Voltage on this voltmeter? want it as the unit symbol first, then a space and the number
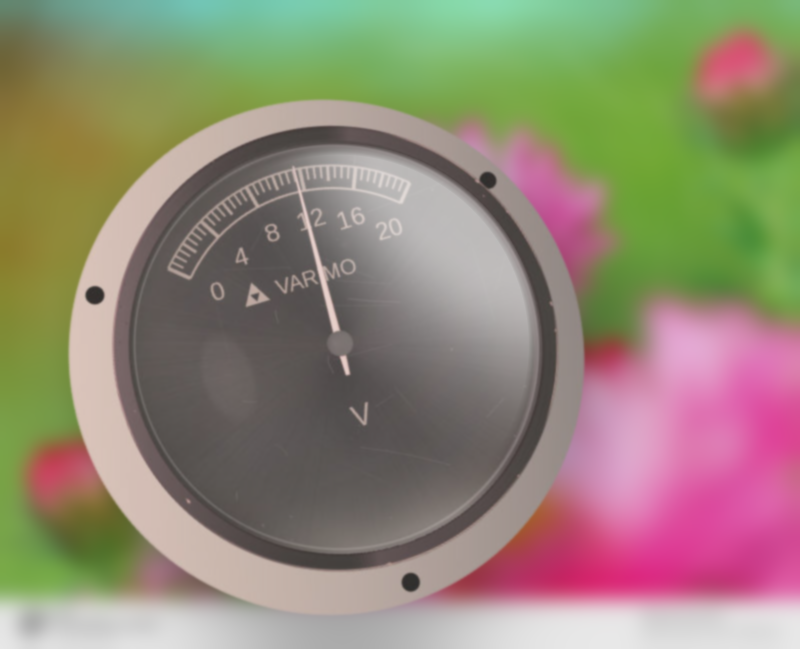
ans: V 11.5
